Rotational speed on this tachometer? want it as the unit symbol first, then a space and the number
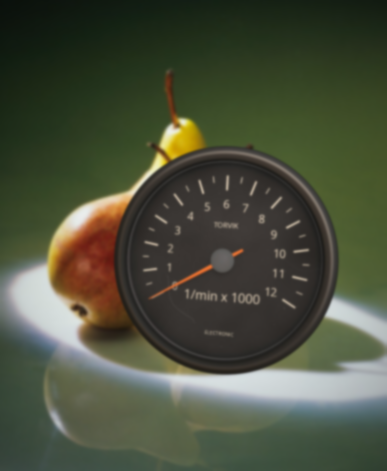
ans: rpm 0
